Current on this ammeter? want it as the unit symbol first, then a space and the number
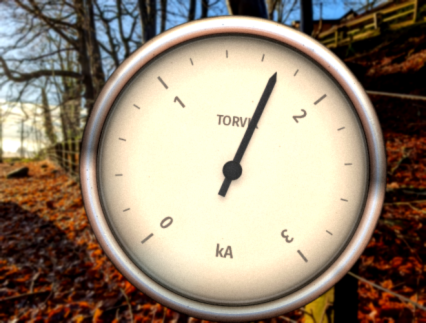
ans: kA 1.7
